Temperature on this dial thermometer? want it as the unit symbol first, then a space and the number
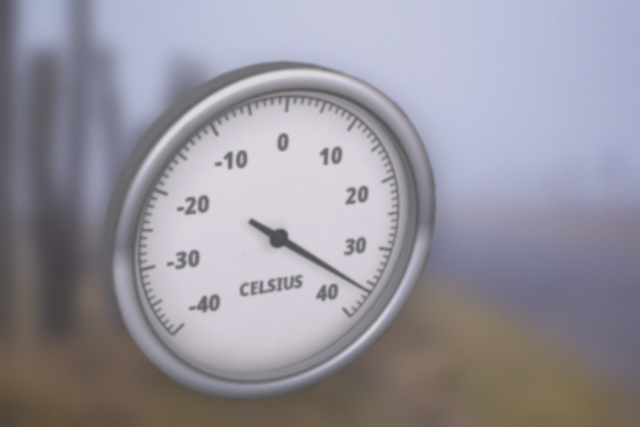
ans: °C 36
